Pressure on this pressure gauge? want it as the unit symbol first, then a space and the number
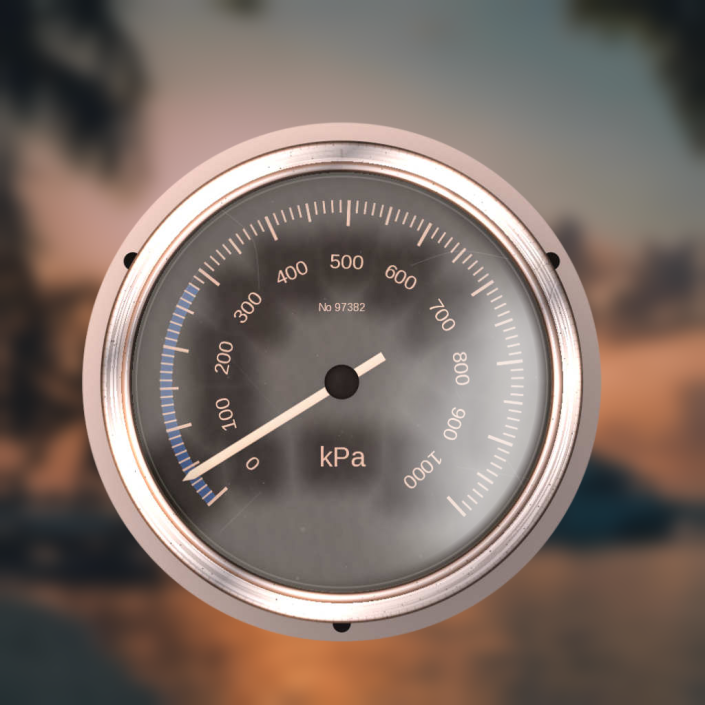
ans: kPa 40
